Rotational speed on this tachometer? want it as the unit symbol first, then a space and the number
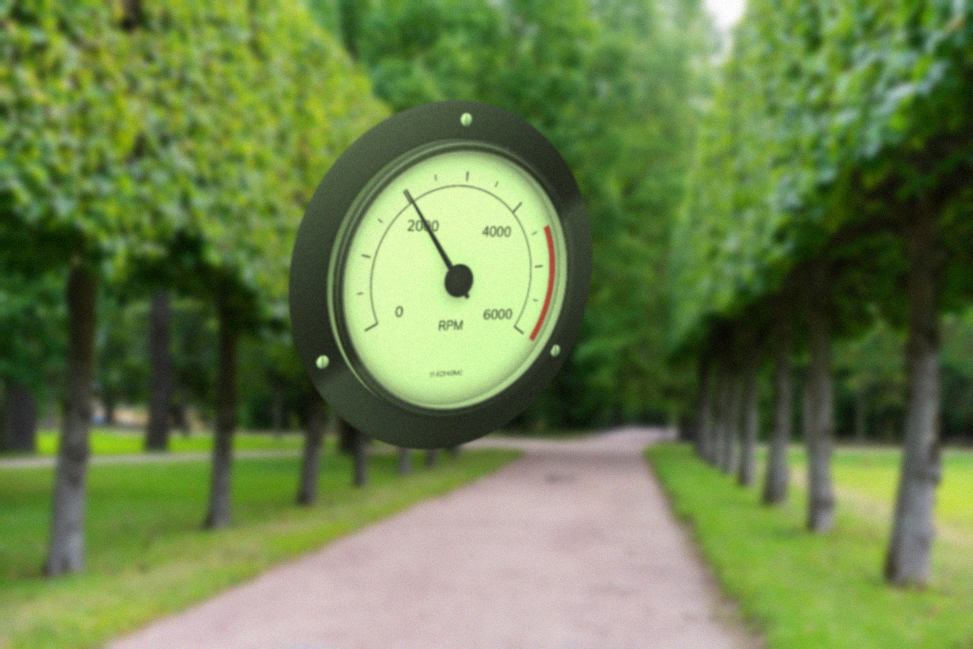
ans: rpm 2000
